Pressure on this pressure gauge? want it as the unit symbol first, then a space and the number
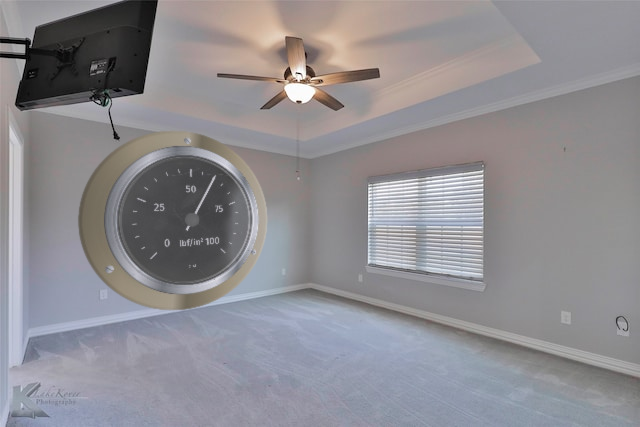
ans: psi 60
